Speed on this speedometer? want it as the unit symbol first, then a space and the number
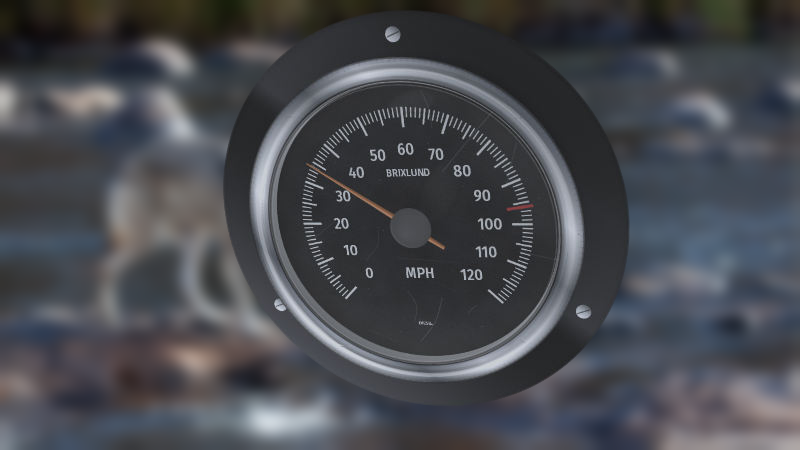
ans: mph 35
